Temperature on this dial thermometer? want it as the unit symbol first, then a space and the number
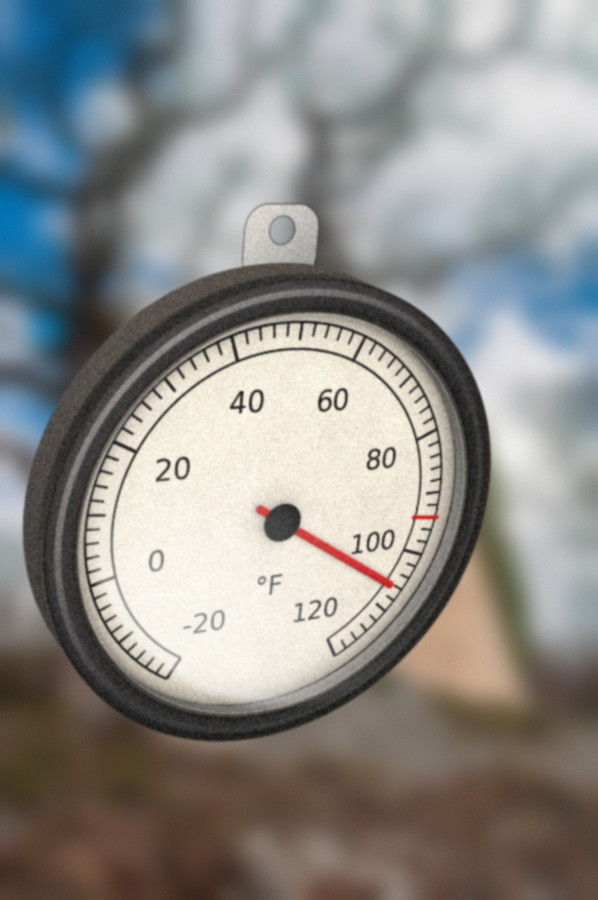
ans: °F 106
